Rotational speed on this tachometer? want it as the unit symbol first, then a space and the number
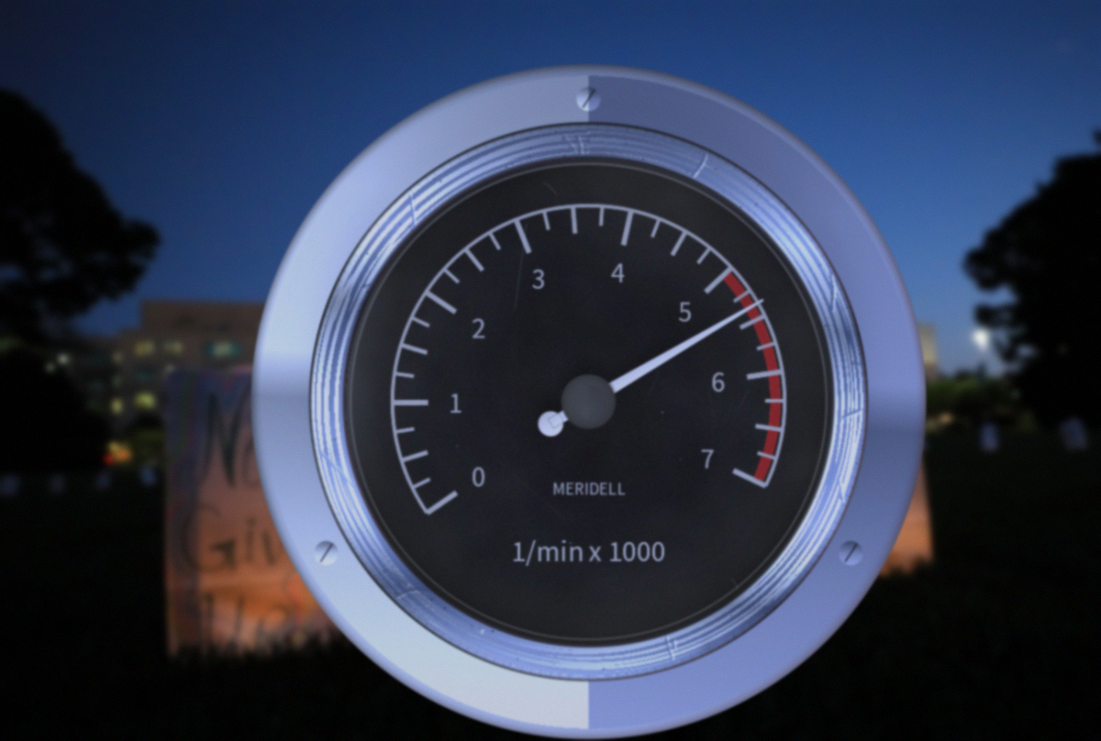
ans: rpm 5375
